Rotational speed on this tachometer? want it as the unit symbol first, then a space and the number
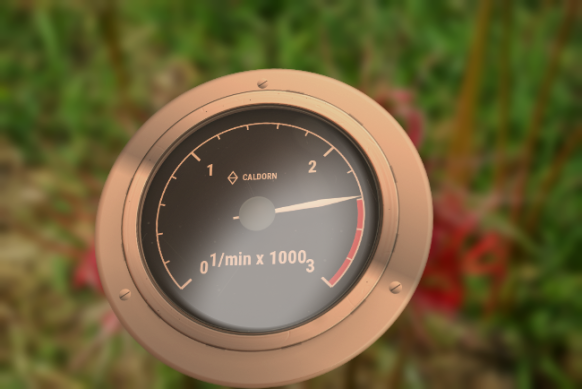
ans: rpm 2400
